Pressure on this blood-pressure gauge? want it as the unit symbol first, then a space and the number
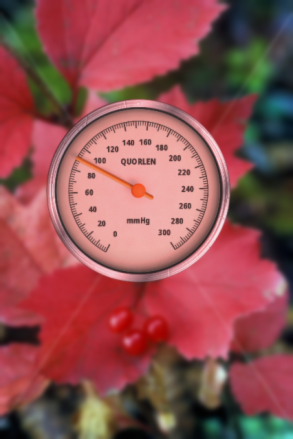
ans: mmHg 90
